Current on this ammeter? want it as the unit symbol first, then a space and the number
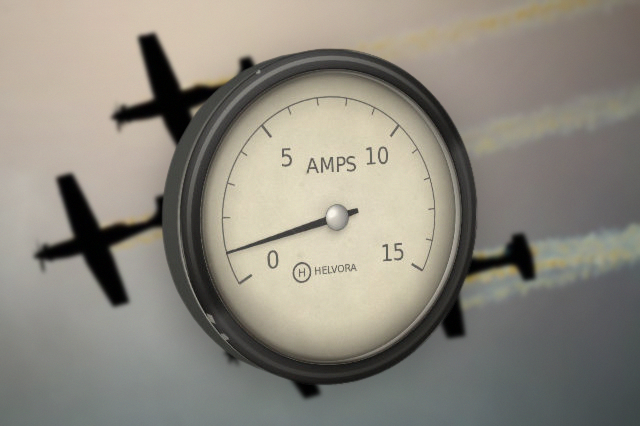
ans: A 1
